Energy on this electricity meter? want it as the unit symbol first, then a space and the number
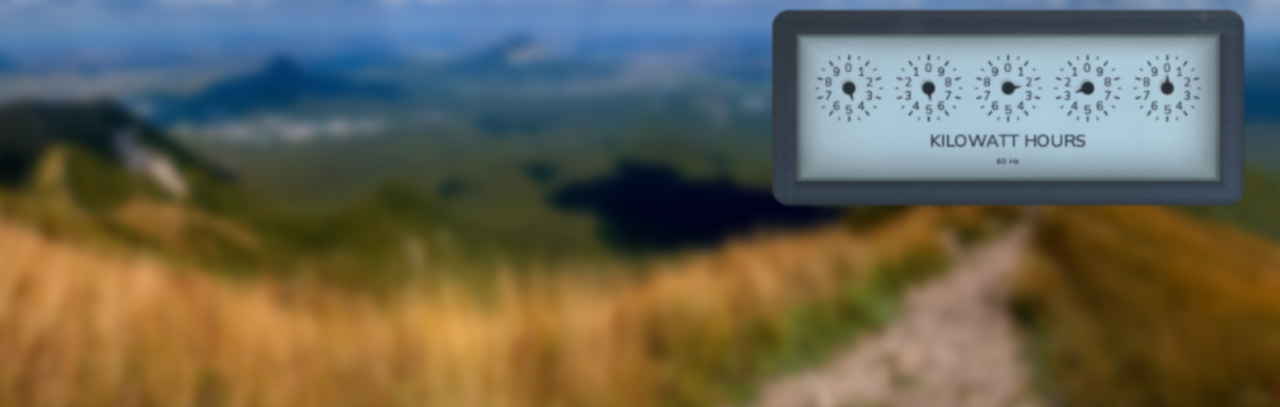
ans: kWh 45230
